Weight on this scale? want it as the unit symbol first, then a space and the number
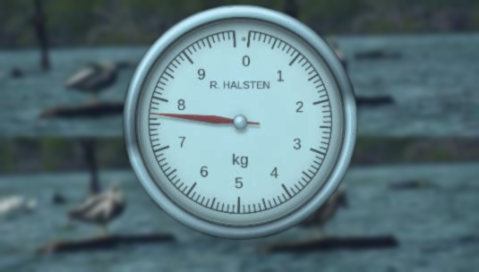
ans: kg 7.7
